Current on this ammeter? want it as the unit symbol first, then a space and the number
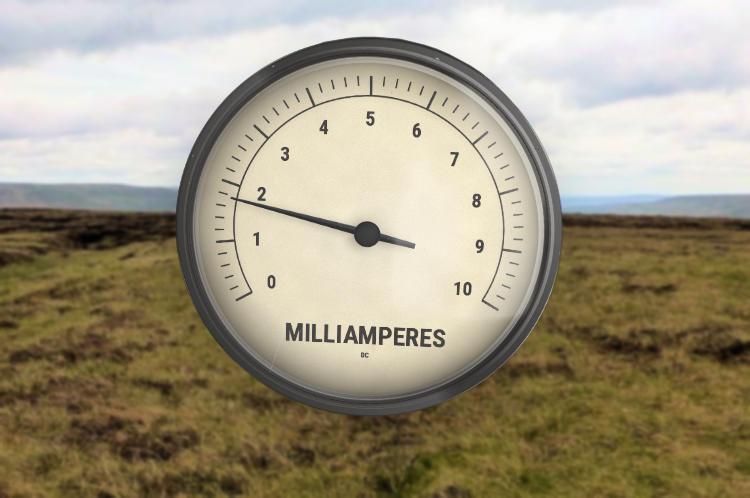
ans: mA 1.8
